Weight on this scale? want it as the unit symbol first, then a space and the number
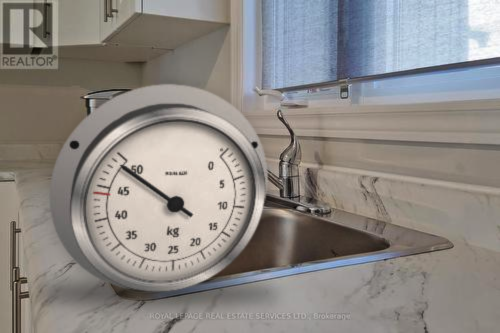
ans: kg 49
